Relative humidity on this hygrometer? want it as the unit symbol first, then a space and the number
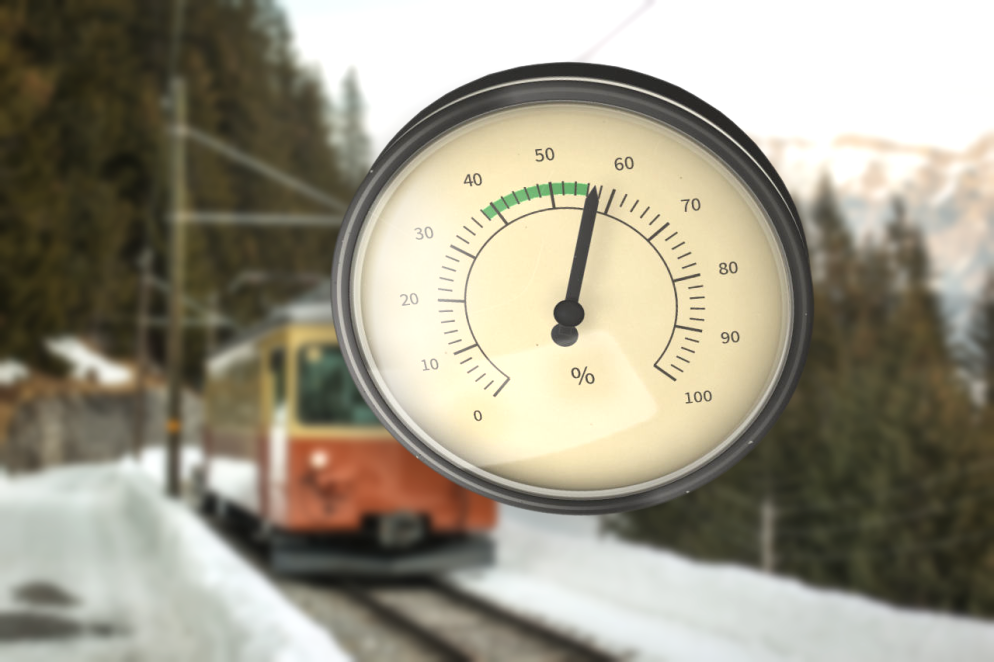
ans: % 57
